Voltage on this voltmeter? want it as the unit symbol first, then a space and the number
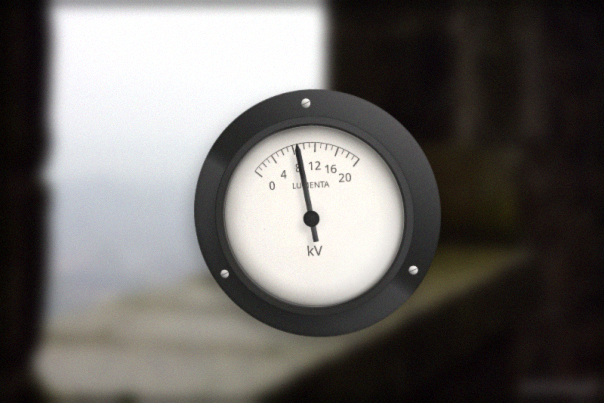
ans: kV 9
